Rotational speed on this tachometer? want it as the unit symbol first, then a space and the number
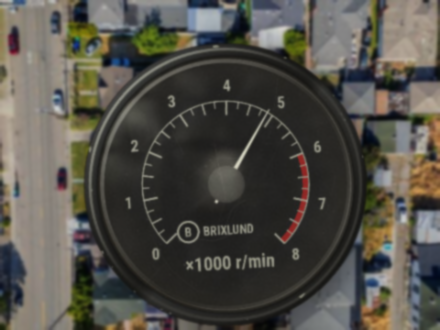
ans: rpm 4875
